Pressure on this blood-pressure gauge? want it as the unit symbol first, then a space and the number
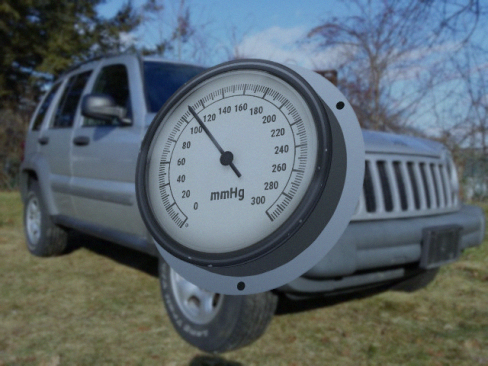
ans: mmHg 110
